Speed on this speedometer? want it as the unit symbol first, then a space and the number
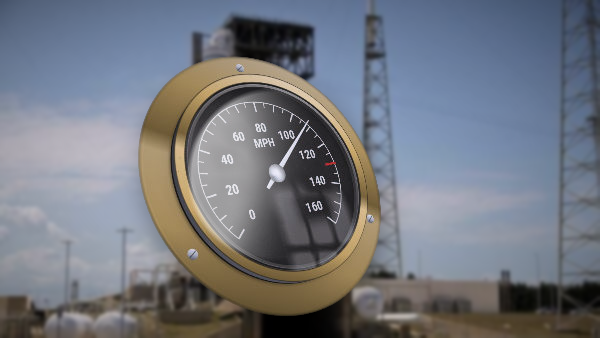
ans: mph 107.5
